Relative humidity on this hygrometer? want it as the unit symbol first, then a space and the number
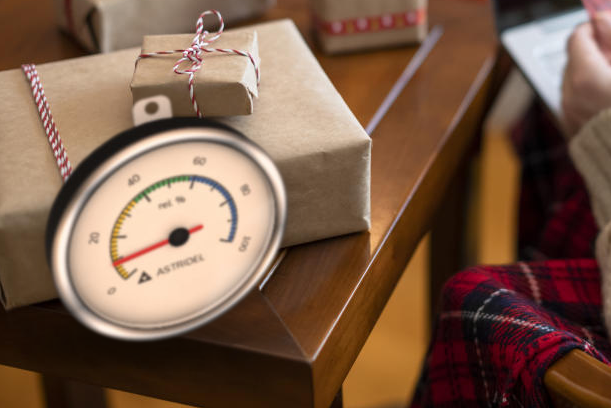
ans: % 10
